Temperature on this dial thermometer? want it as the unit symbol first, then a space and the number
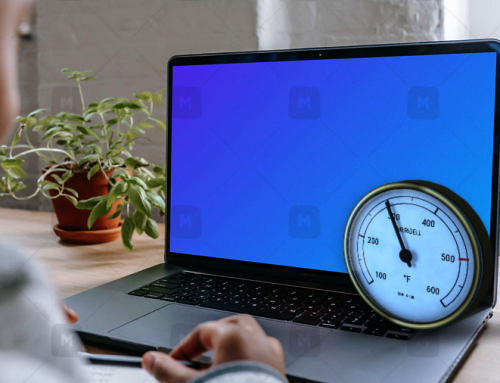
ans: °F 300
